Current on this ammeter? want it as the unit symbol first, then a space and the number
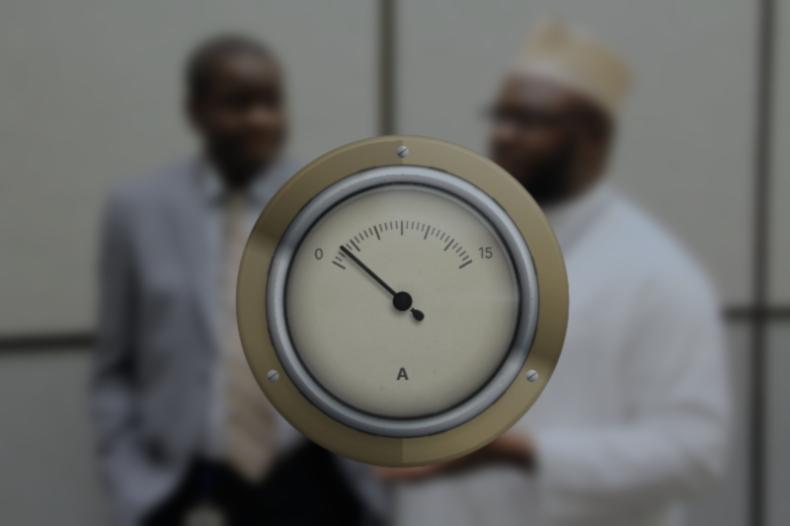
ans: A 1.5
